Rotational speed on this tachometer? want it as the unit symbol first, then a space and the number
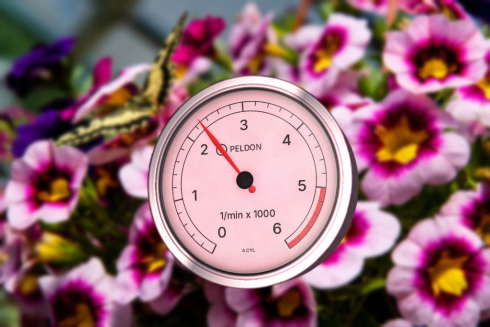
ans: rpm 2300
